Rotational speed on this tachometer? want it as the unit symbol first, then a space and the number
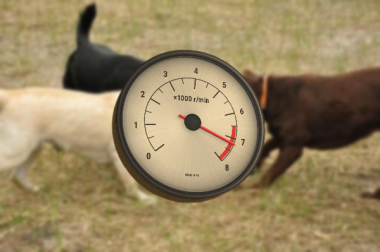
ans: rpm 7250
